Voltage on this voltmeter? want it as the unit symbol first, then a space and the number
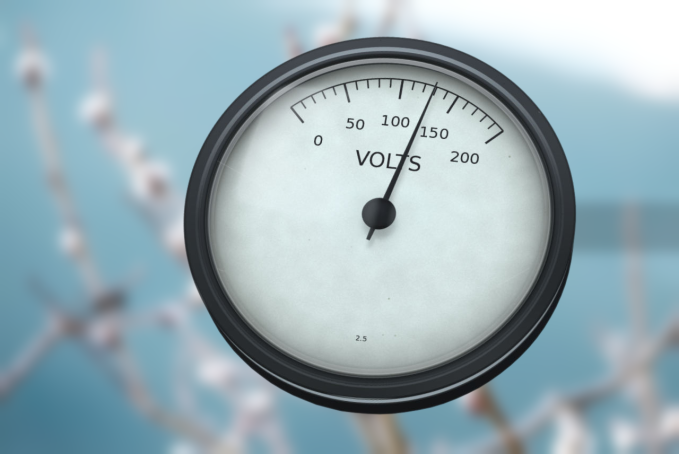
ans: V 130
